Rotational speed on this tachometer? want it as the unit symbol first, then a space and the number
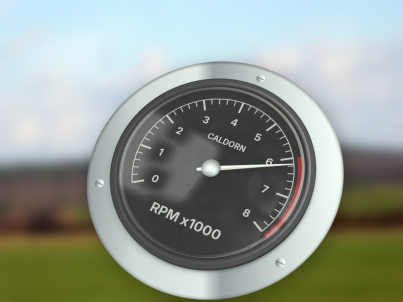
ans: rpm 6200
